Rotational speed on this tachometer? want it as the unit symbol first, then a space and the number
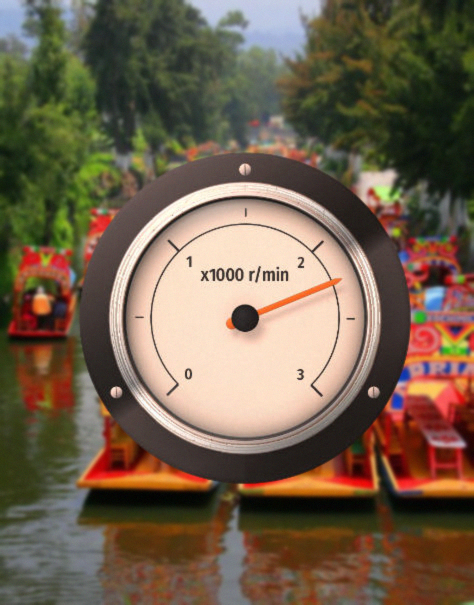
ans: rpm 2250
